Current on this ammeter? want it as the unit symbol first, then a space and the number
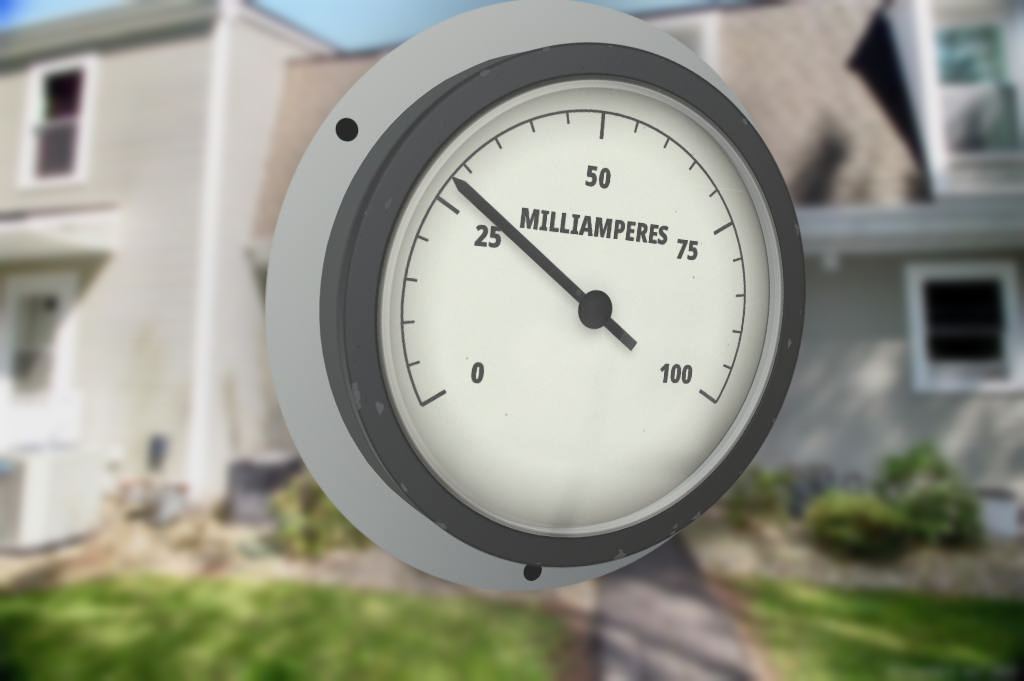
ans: mA 27.5
